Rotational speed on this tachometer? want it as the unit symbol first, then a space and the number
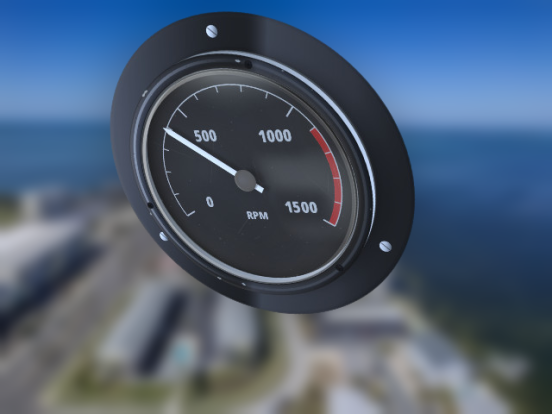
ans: rpm 400
